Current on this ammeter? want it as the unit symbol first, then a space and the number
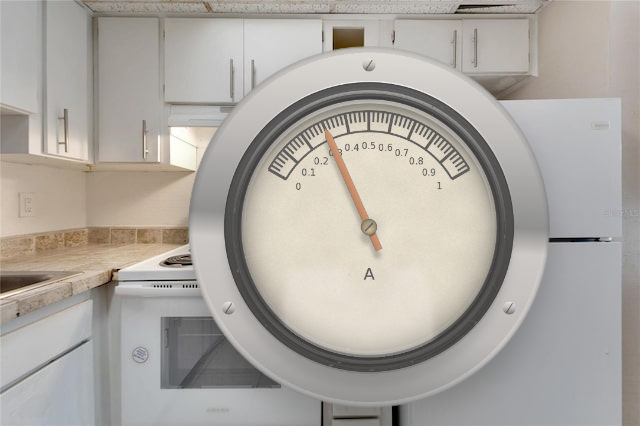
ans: A 0.3
